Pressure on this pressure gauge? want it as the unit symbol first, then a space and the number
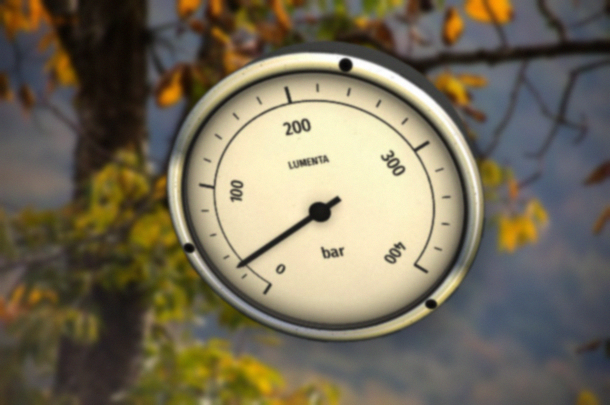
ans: bar 30
